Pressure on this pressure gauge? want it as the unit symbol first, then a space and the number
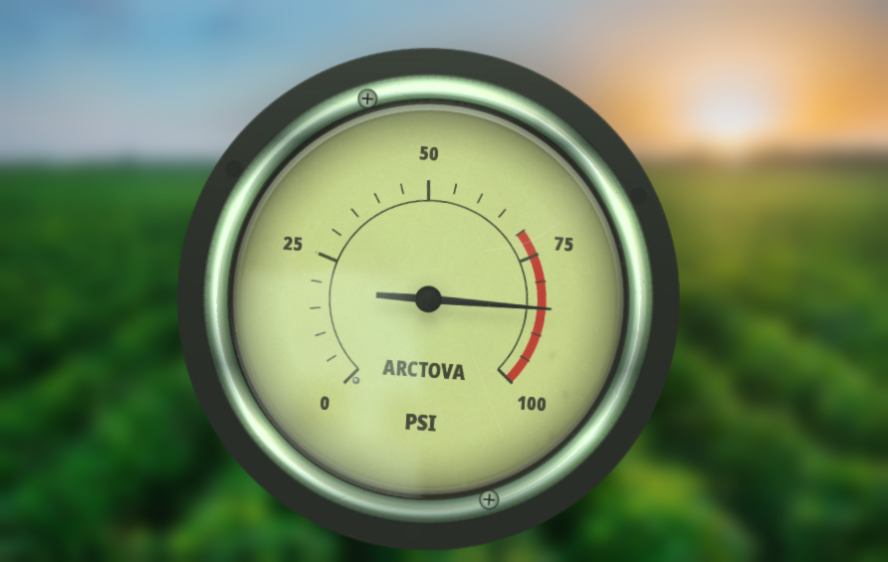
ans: psi 85
